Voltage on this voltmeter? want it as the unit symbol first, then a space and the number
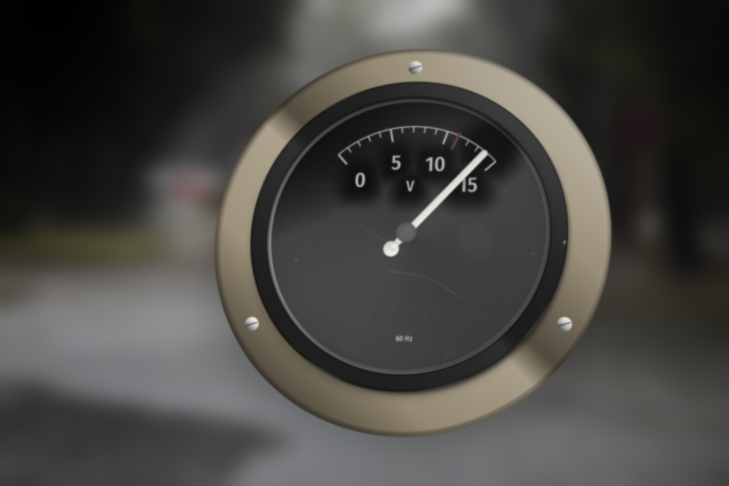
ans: V 14
